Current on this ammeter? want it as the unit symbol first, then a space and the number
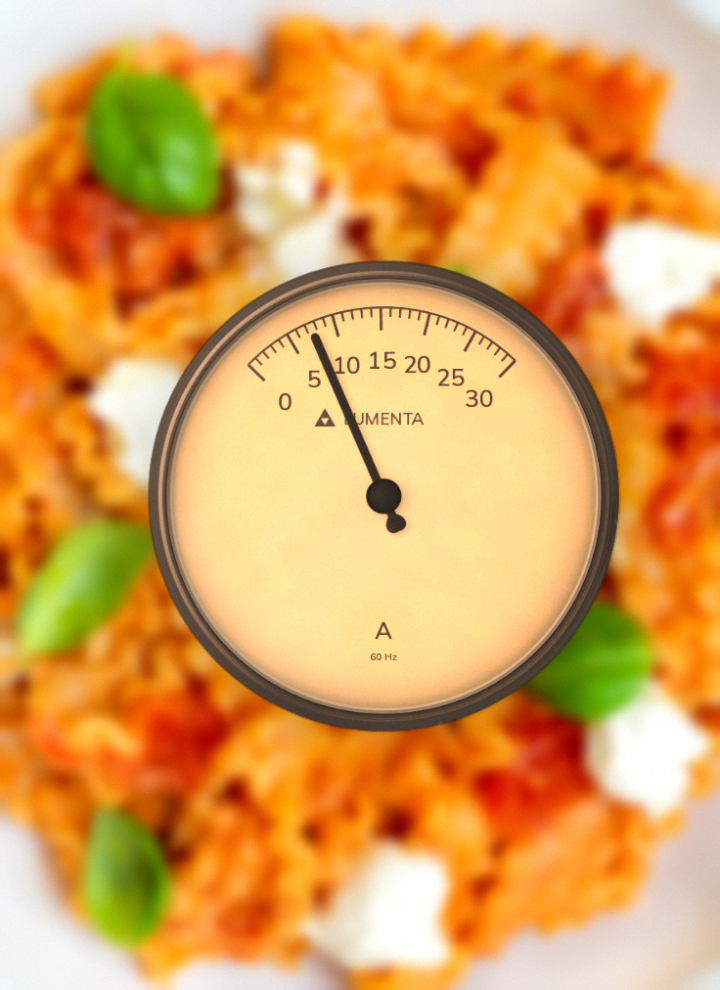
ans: A 7.5
